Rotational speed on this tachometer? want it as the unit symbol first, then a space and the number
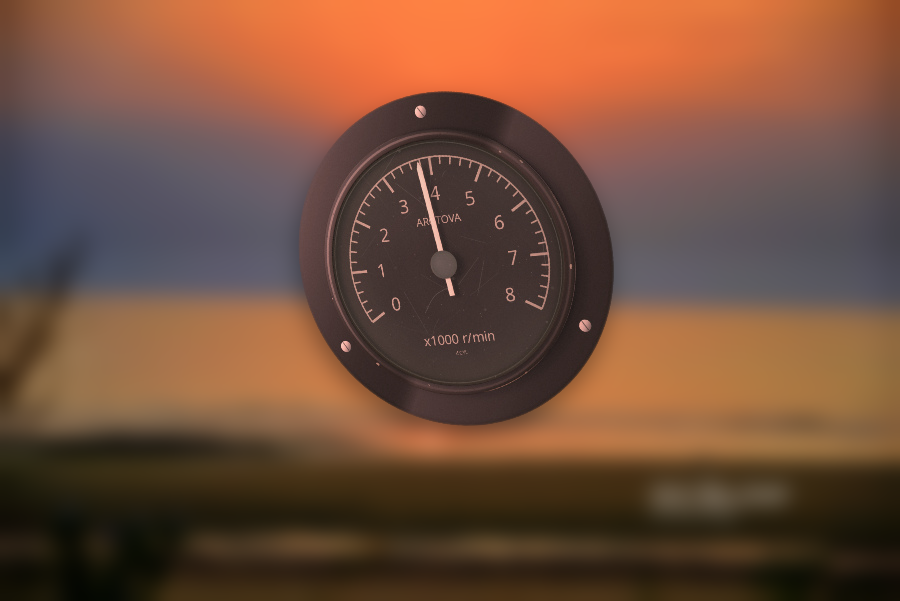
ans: rpm 3800
